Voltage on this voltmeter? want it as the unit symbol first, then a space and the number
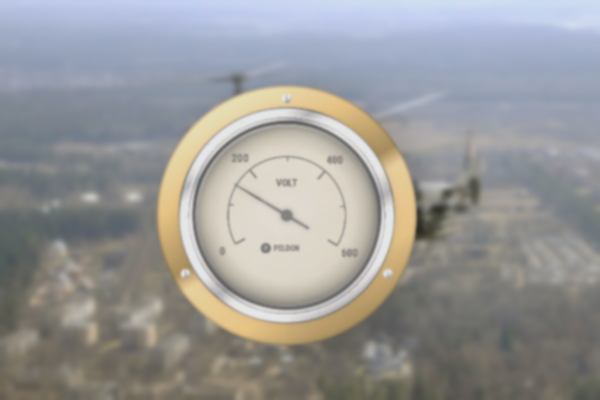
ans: V 150
